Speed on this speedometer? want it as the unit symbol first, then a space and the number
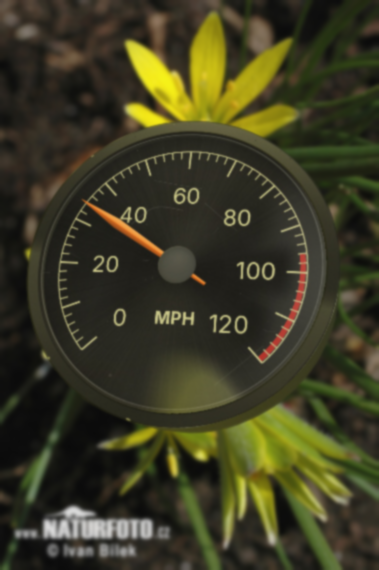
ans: mph 34
